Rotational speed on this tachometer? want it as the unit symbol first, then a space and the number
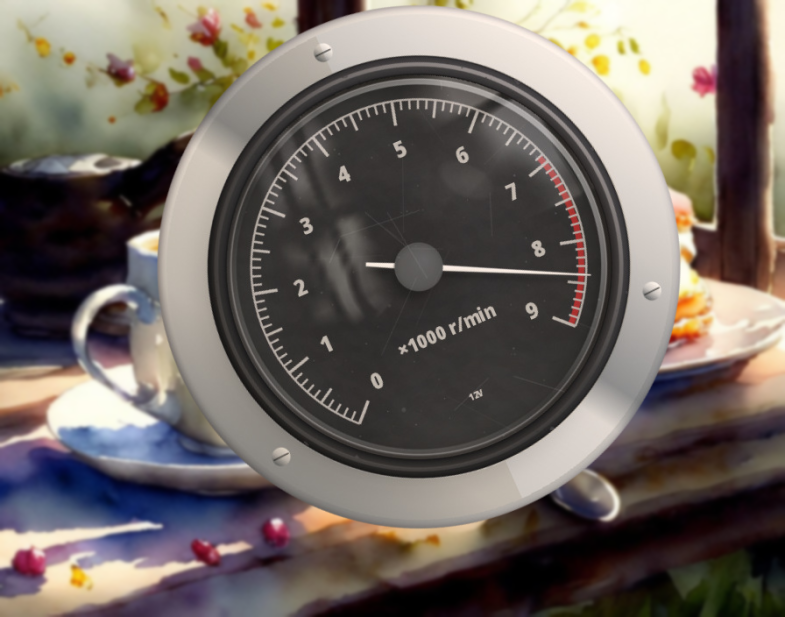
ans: rpm 8400
